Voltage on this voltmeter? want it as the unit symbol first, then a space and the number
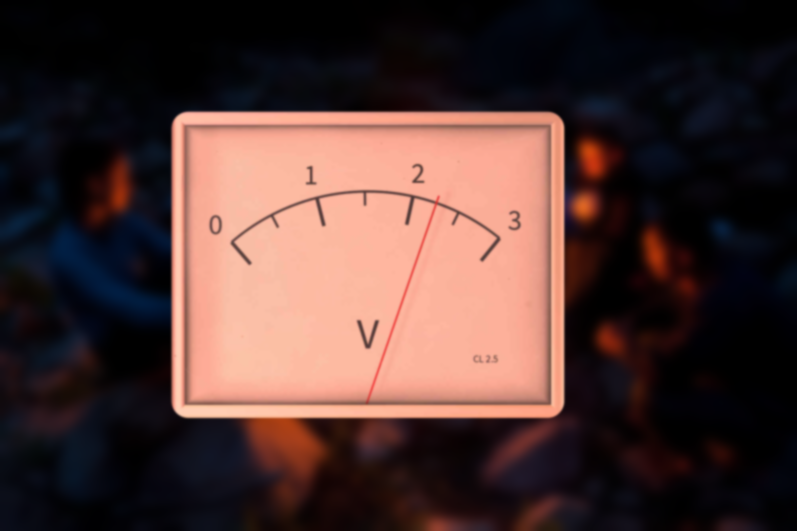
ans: V 2.25
